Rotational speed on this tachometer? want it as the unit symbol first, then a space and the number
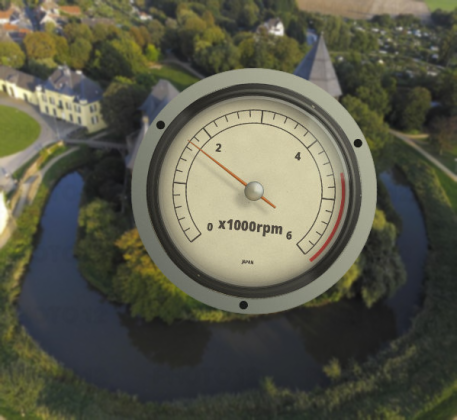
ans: rpm 1700
